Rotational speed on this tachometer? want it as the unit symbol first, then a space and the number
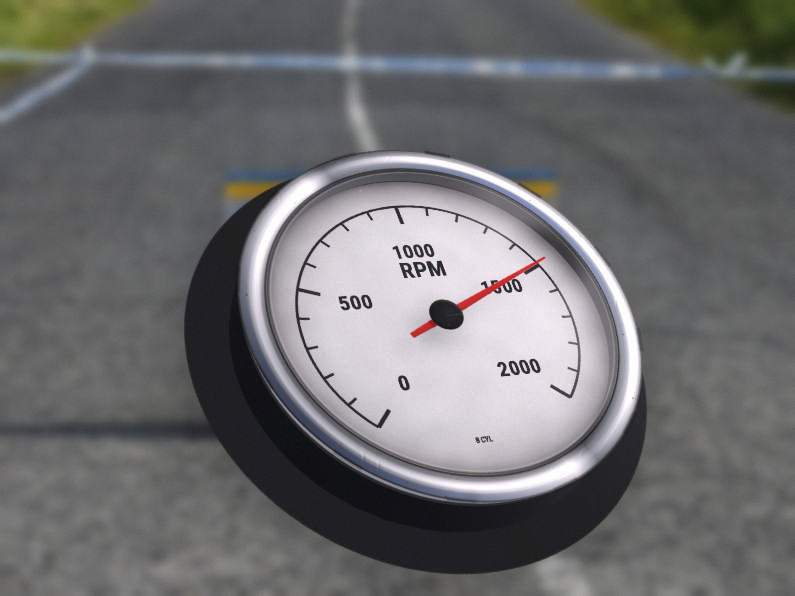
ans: rpm 1500
